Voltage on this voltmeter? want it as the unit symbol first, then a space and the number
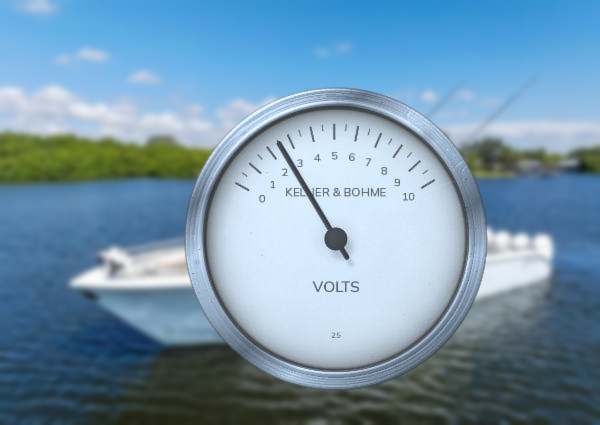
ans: V 2.5
